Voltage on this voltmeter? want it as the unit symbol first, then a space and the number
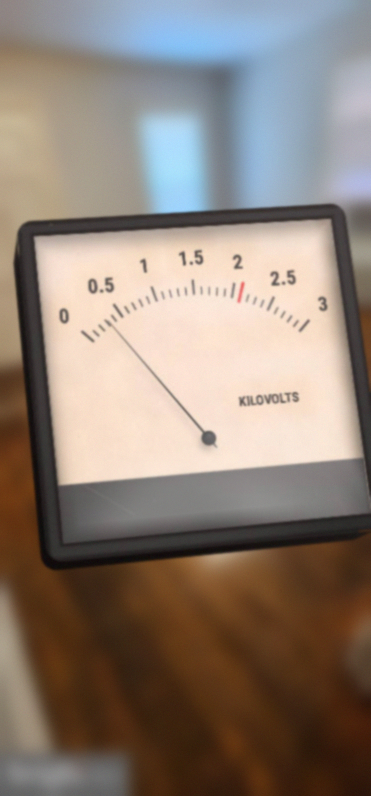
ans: kV 0.3
